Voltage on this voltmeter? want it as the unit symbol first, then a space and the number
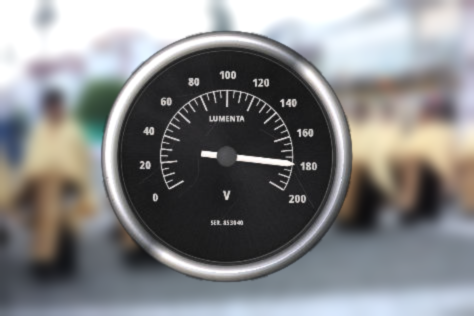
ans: V 180
